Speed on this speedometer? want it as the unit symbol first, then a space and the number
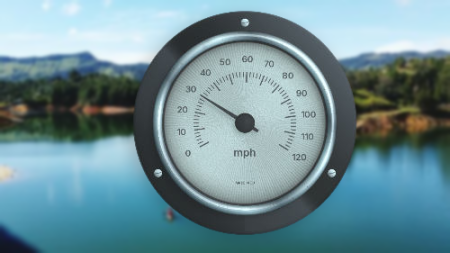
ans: mph 30
